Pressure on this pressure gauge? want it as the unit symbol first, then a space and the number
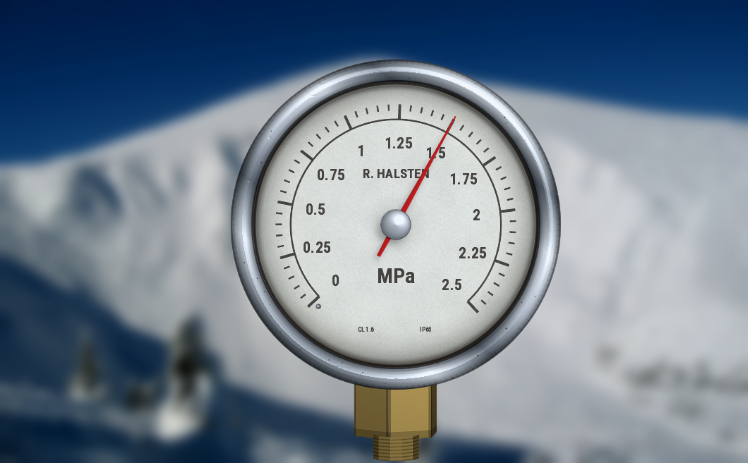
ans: MPa 1.5
